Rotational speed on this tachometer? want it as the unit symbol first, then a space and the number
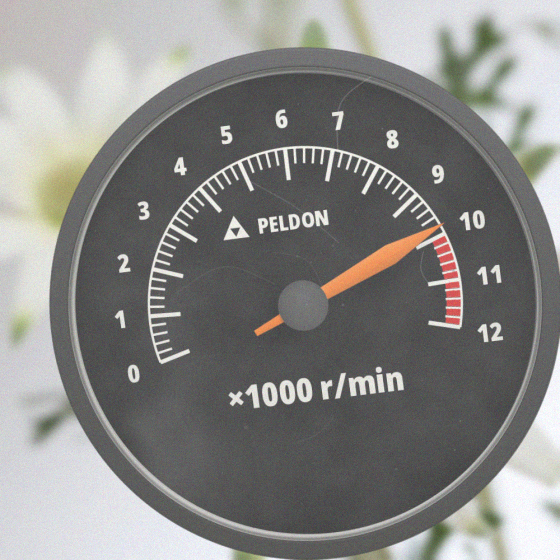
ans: rpm 9800
